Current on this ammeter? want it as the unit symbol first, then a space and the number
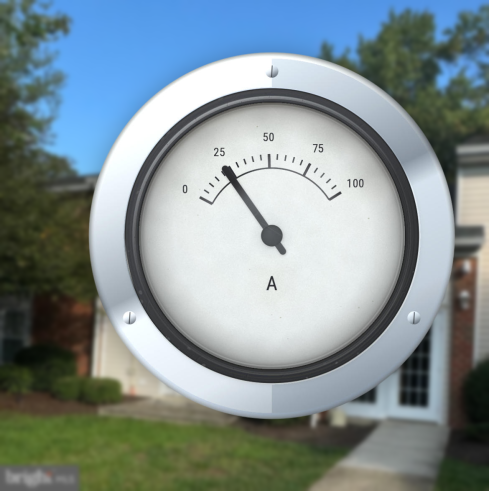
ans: A 22.5
